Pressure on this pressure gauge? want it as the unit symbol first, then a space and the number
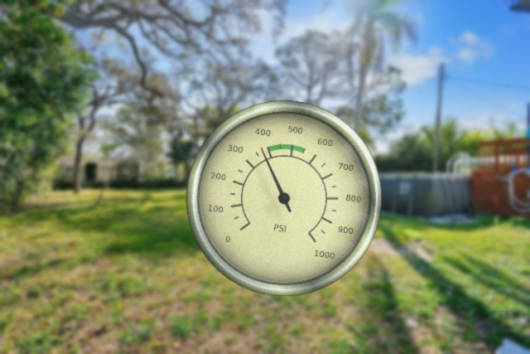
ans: psi 375
